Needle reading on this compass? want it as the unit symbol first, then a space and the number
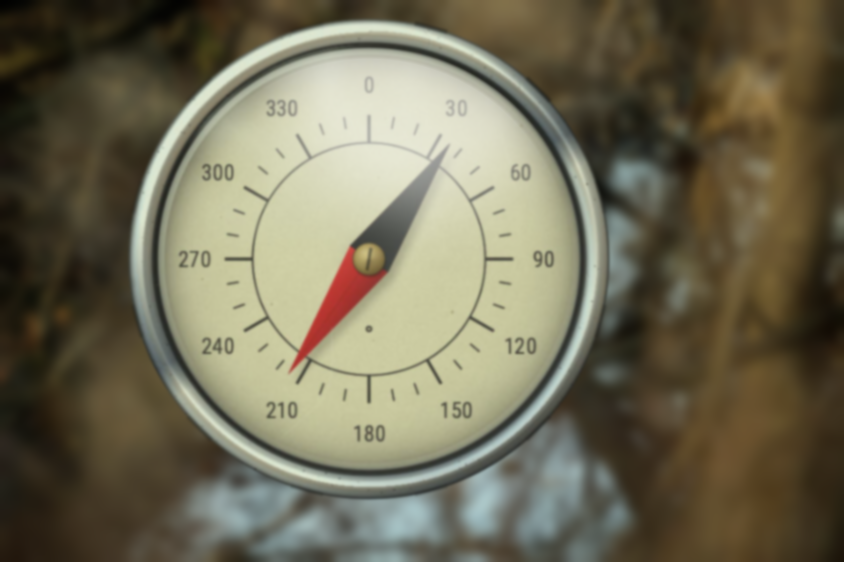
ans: ° 215
